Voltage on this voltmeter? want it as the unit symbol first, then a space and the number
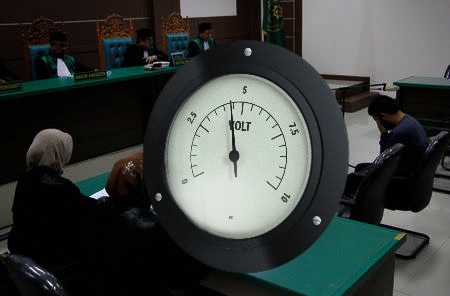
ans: V 4.5
